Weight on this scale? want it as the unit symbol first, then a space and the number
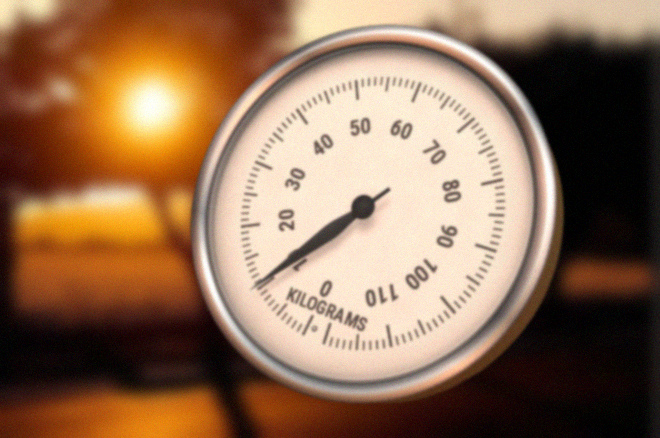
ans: kg 10
